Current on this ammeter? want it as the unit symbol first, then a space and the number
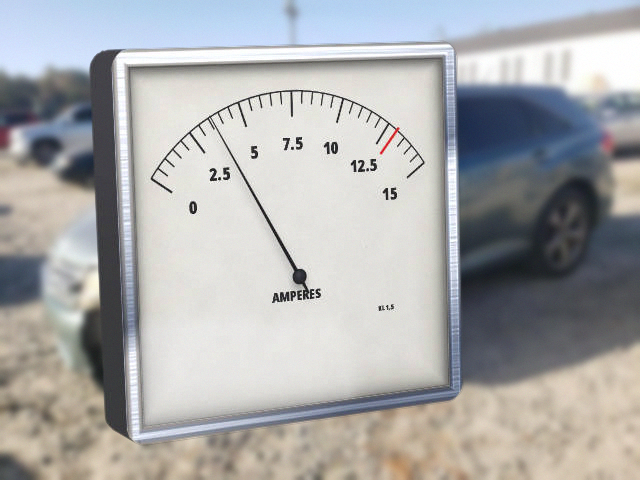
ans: A 3.5
